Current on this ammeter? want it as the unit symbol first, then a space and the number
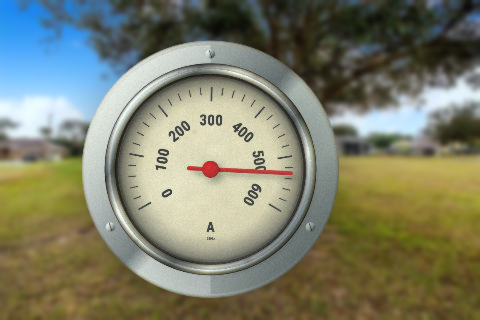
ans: A 530
